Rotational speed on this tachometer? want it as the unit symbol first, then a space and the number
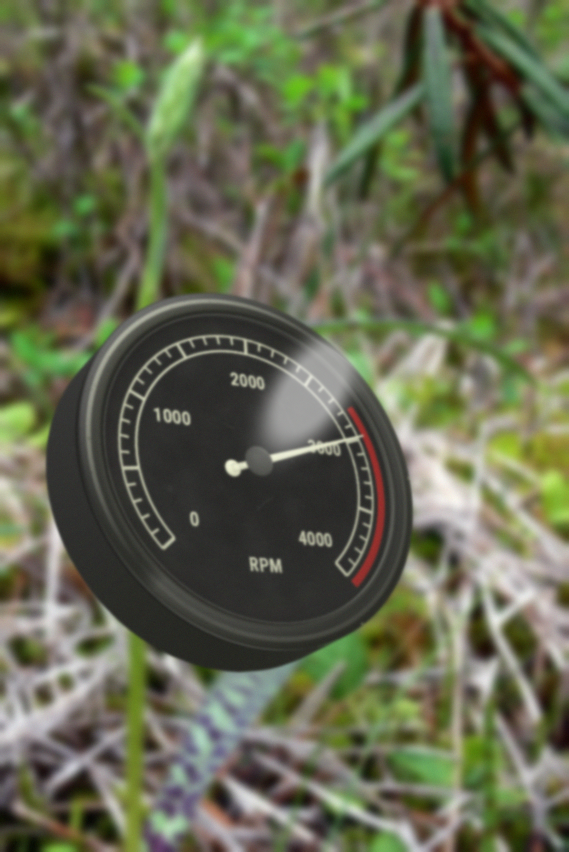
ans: rpm 3000
